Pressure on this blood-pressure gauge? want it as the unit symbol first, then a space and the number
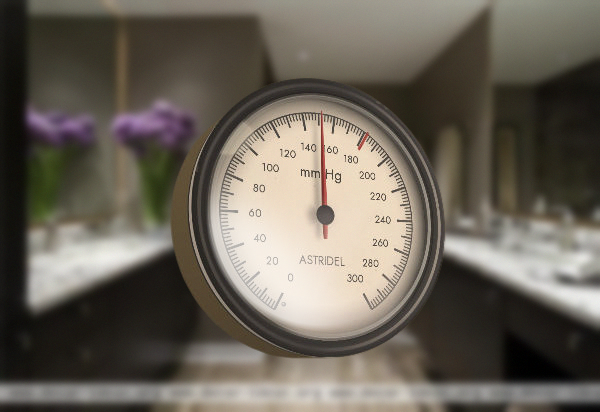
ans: mmHg 150
